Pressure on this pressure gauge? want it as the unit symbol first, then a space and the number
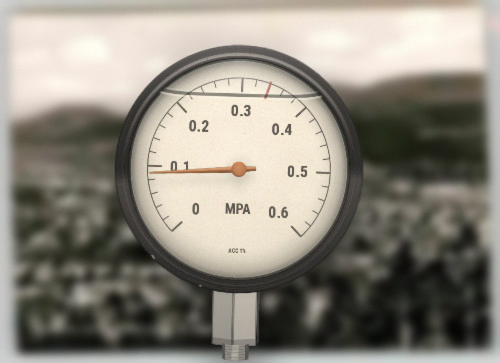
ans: MPa 0.09
